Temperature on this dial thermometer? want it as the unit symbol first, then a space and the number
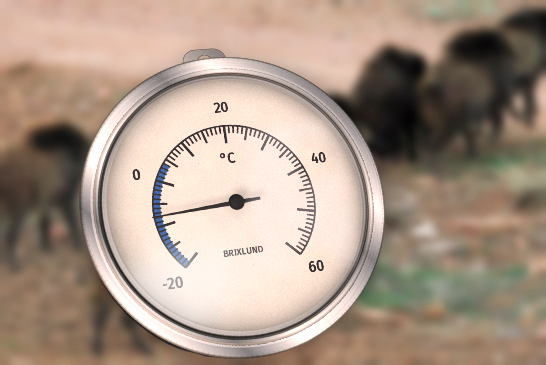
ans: °C -8
